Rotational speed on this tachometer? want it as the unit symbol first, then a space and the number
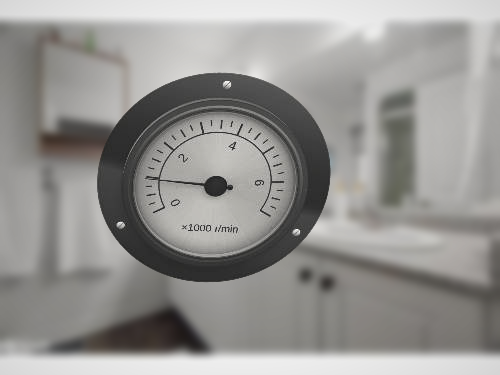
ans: rpm 1000
